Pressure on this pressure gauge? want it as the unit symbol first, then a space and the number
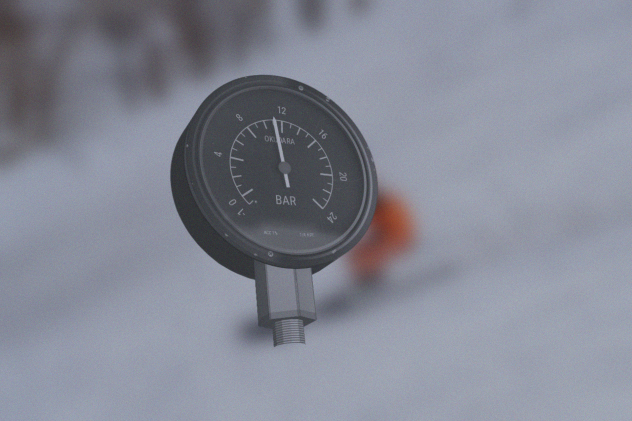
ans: bar 11
